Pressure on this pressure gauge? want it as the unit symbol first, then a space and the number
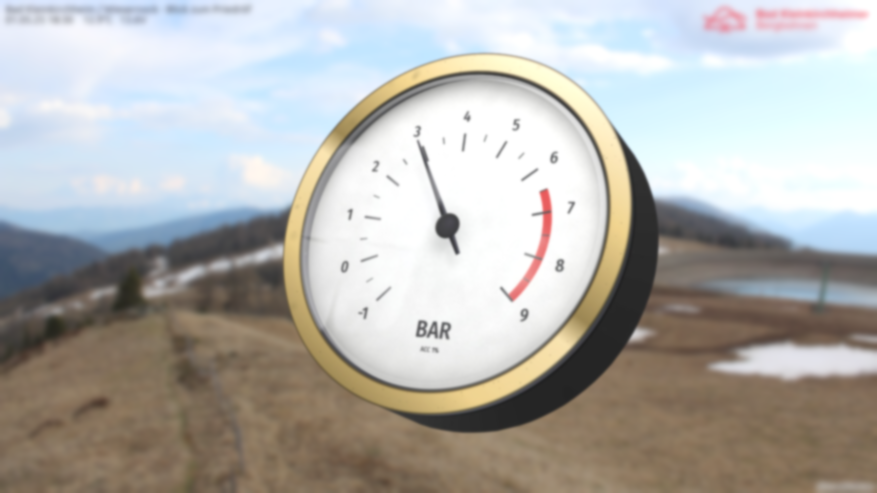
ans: bar 3
